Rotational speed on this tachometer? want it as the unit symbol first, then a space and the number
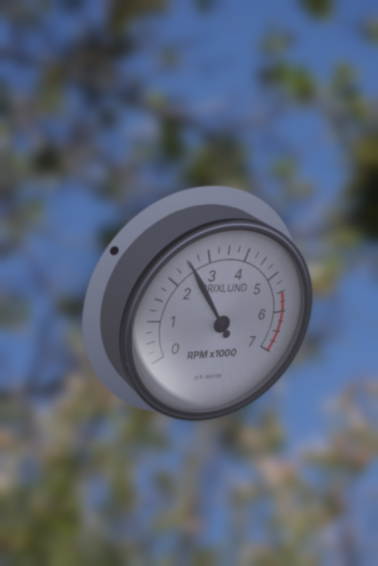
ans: rpm 2500
